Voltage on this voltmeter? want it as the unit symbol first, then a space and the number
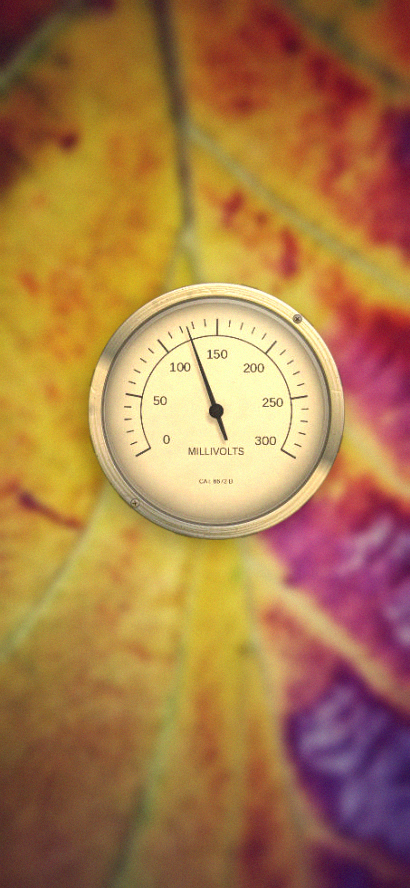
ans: mV 125
